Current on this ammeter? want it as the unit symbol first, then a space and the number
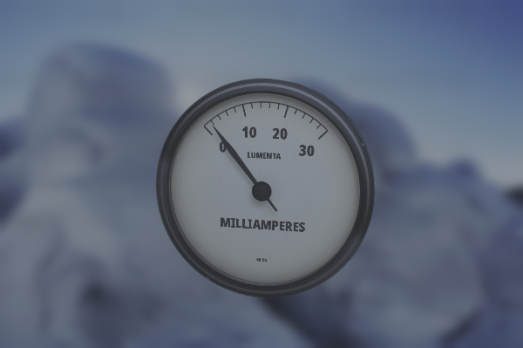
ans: mA 2
